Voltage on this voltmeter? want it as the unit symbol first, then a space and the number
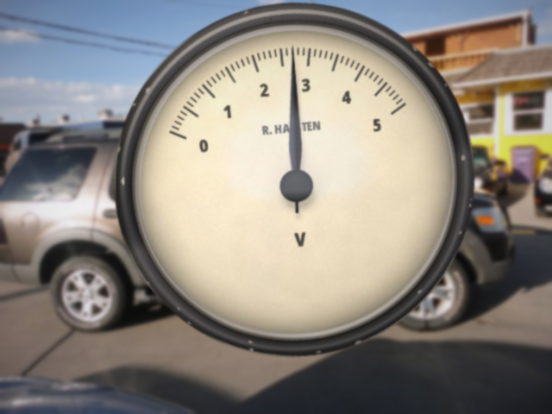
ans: V 2.7
